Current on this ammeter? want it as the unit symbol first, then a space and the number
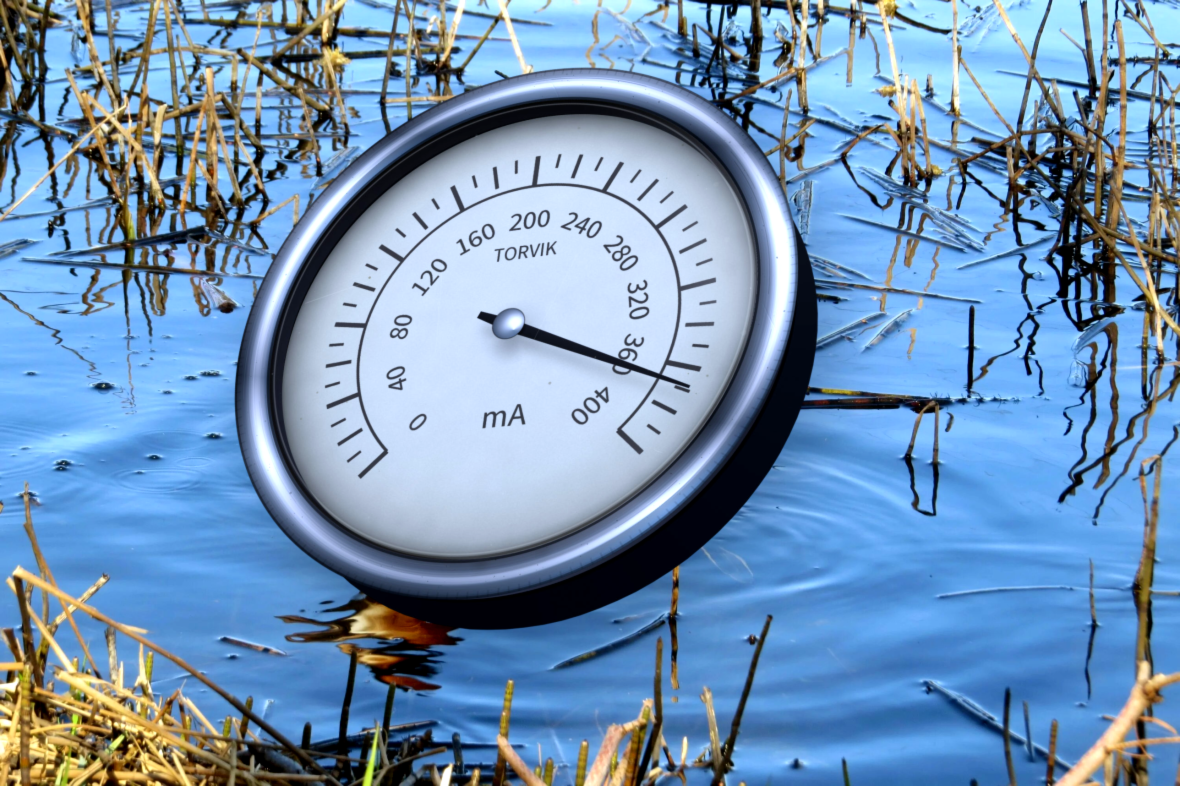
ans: mA 370
